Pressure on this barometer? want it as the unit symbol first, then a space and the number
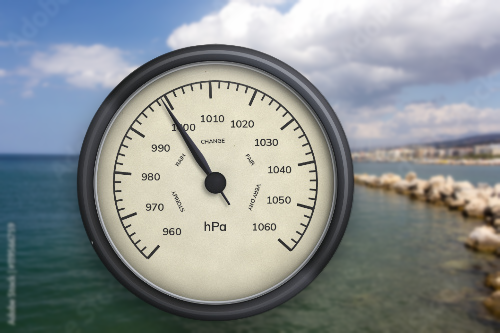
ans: hPa 999
